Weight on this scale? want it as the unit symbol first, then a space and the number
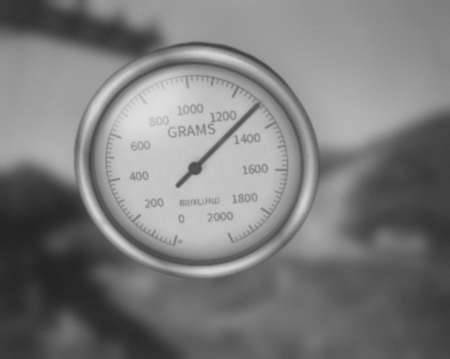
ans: g 1300
